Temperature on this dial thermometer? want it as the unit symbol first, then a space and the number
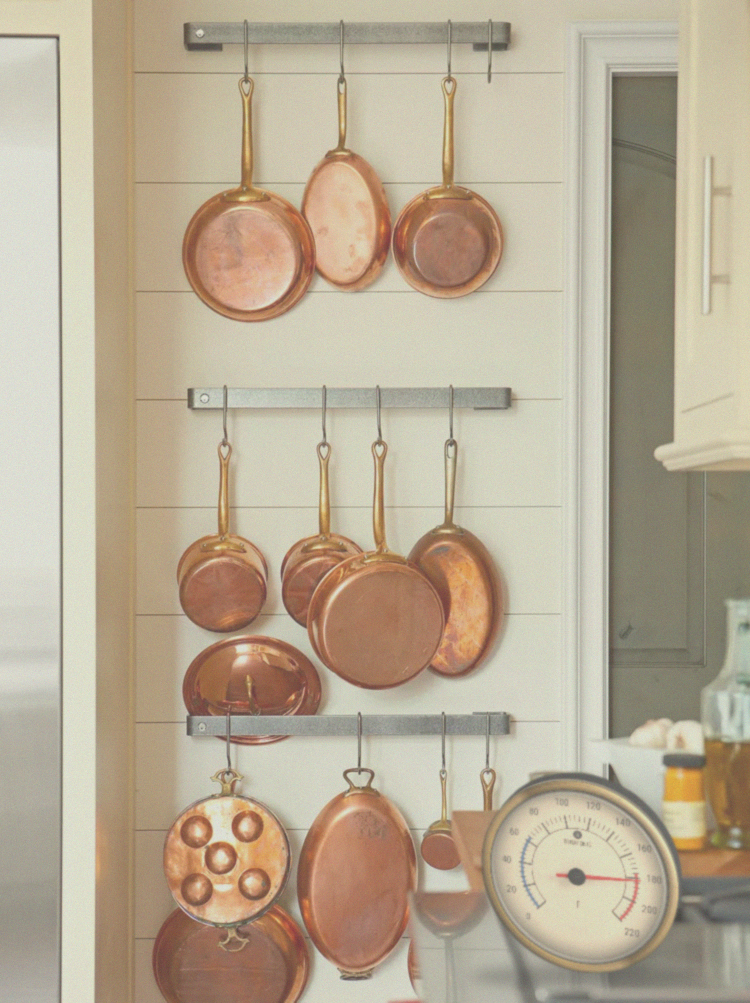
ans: °F 180
